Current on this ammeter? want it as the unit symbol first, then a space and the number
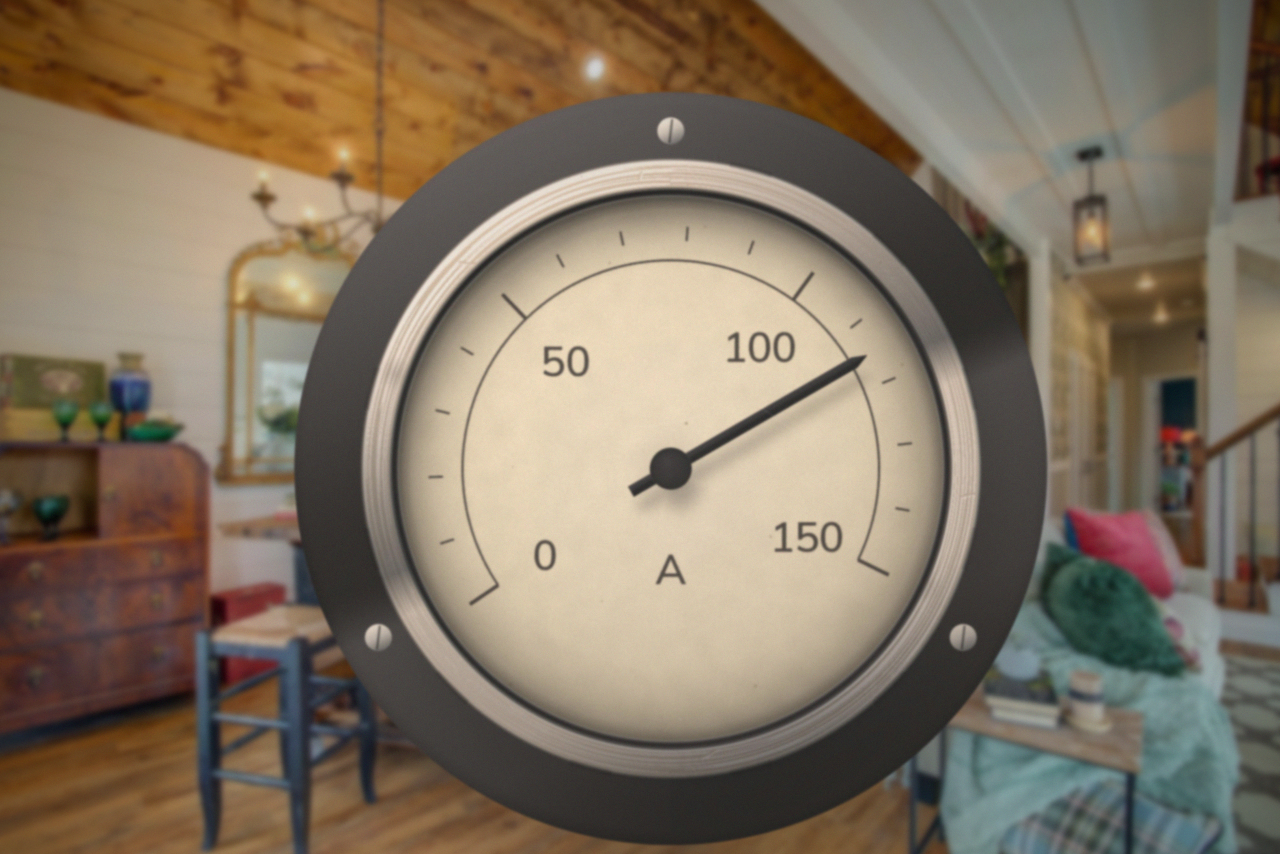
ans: A 115
